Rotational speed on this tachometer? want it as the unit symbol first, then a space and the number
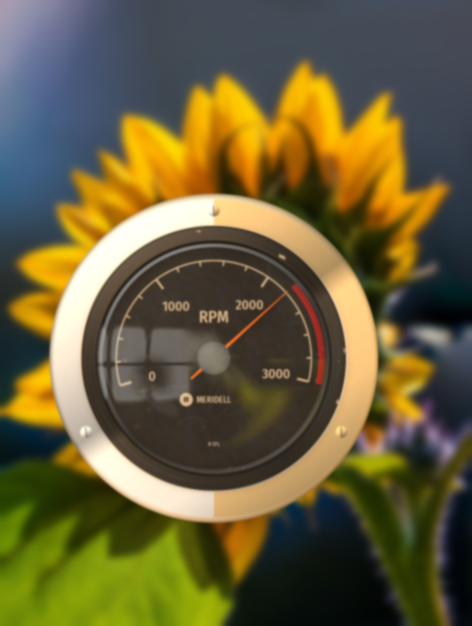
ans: rpm 2200
